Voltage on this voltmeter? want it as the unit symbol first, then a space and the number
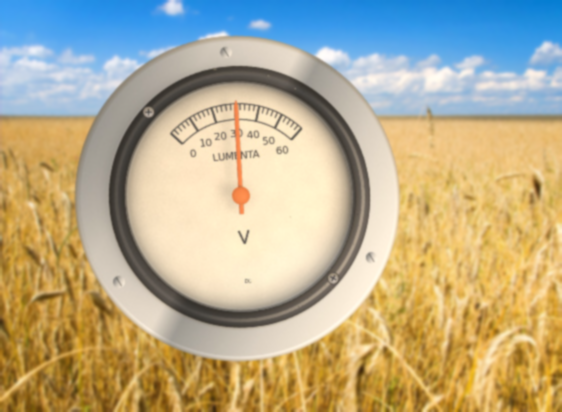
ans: V 30
